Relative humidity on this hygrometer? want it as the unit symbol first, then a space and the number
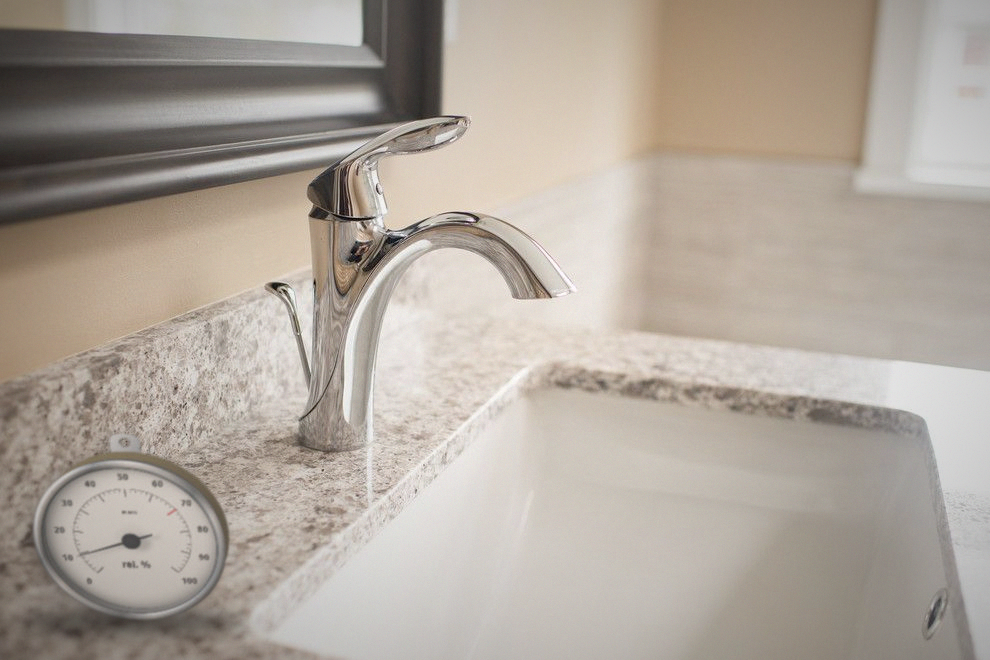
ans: % 10
